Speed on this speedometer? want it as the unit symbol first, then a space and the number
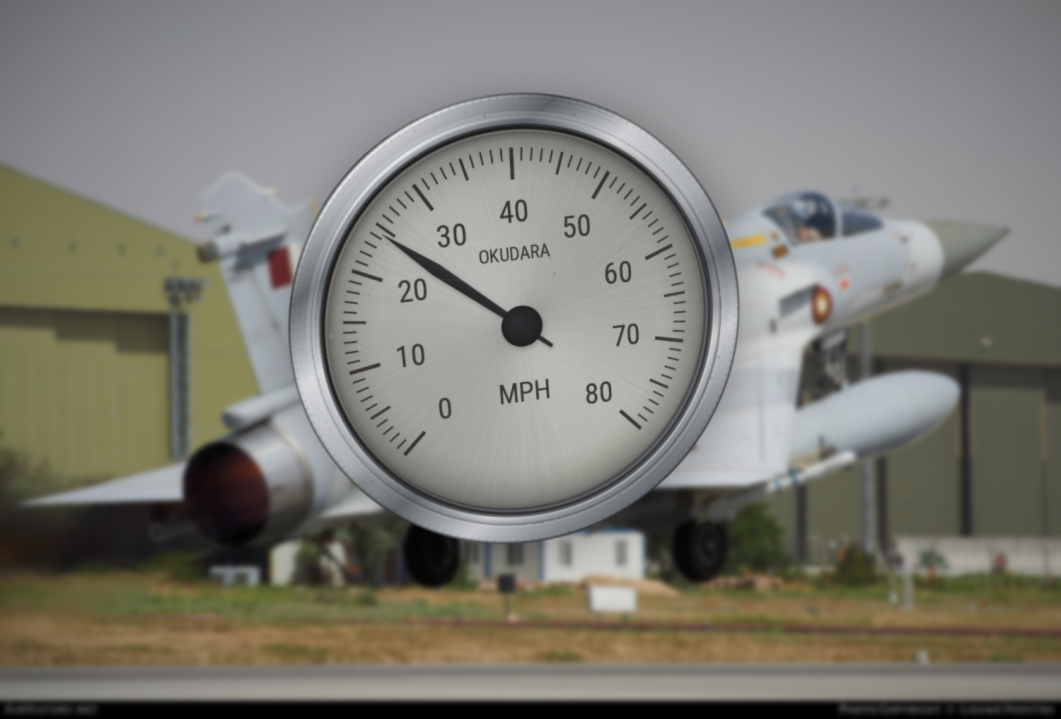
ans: mph 24.5
